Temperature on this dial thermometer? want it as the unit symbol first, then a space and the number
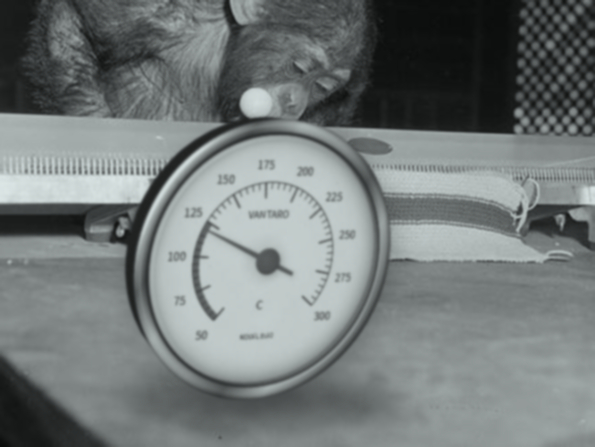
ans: °C 120
